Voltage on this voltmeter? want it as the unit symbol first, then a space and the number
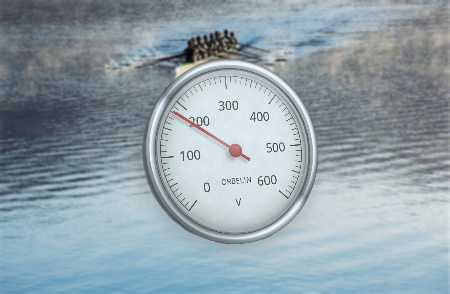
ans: V 180
